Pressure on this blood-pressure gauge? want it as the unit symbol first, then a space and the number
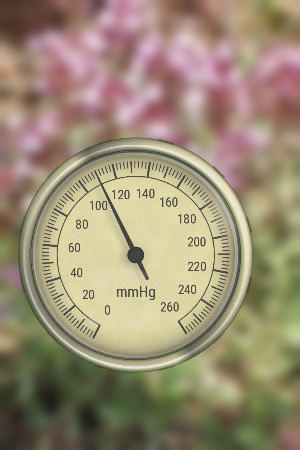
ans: mmHg 110
